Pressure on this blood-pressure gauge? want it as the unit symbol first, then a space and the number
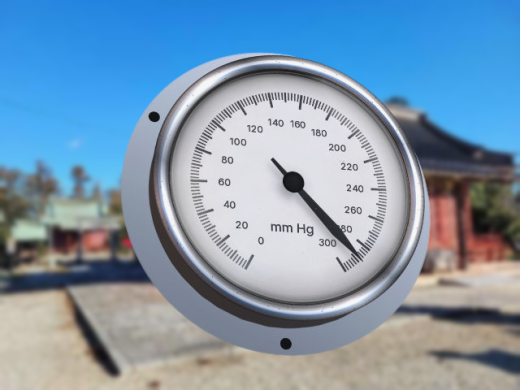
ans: mmHg 290
